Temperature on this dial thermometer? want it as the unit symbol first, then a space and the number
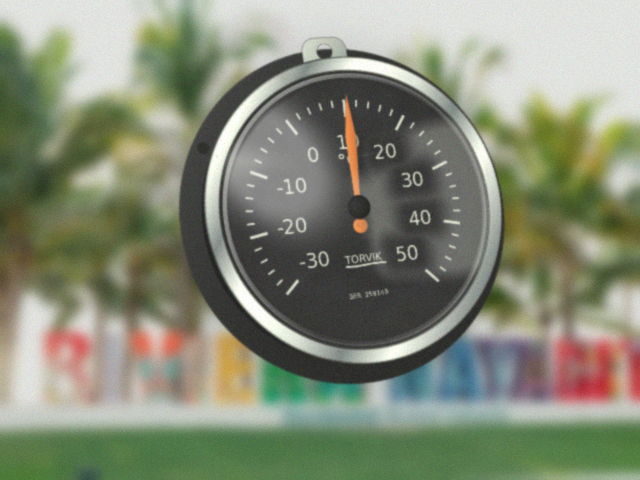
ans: °C 10
